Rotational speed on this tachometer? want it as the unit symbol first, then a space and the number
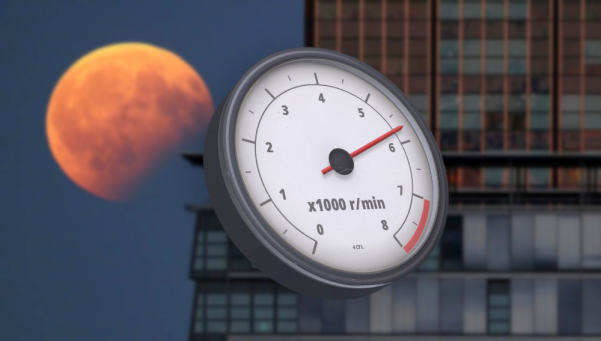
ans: rpm 5750
